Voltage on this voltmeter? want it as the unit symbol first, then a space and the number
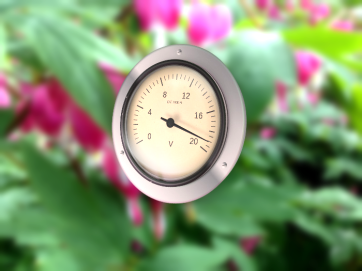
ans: V 19
